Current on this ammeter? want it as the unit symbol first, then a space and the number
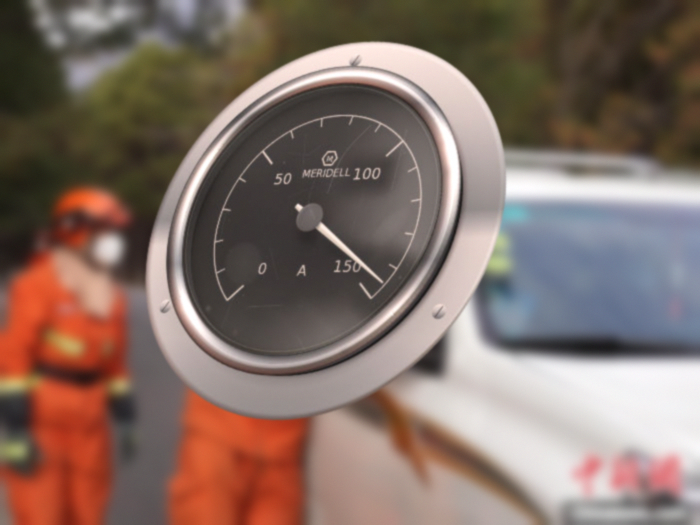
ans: A 145
